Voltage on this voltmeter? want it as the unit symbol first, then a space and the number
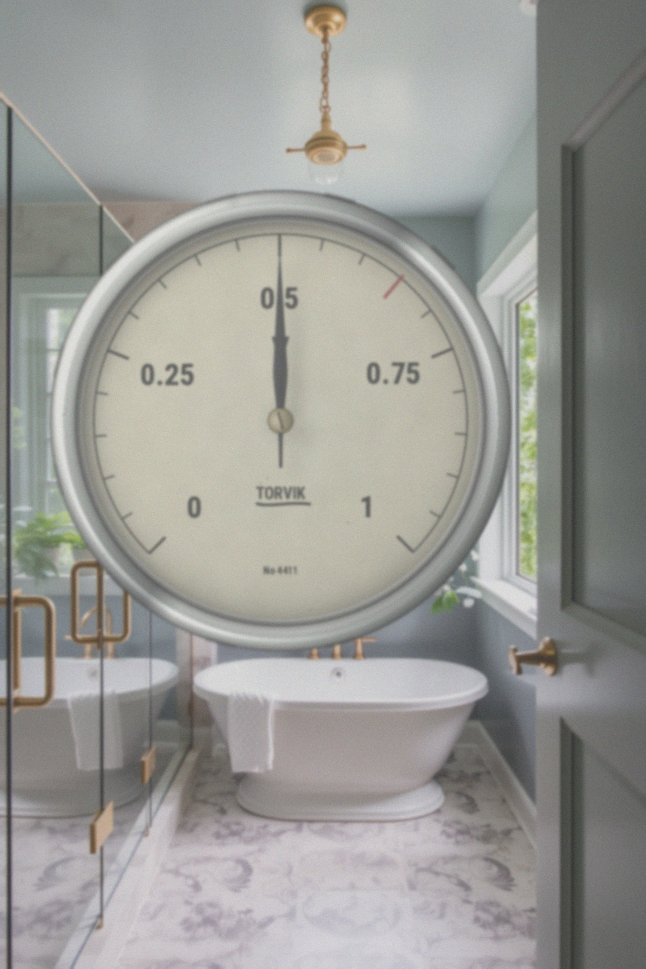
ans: V 0.5
